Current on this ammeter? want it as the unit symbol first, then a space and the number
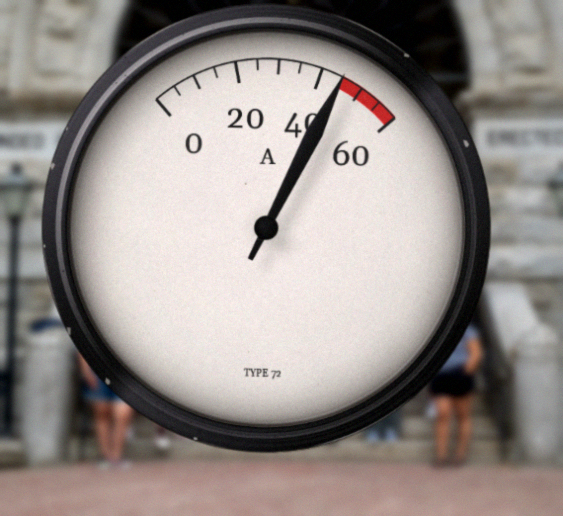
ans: A 45
